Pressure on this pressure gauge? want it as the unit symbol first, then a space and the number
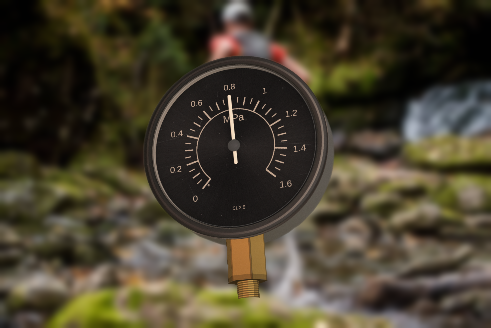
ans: MPa 0.8
